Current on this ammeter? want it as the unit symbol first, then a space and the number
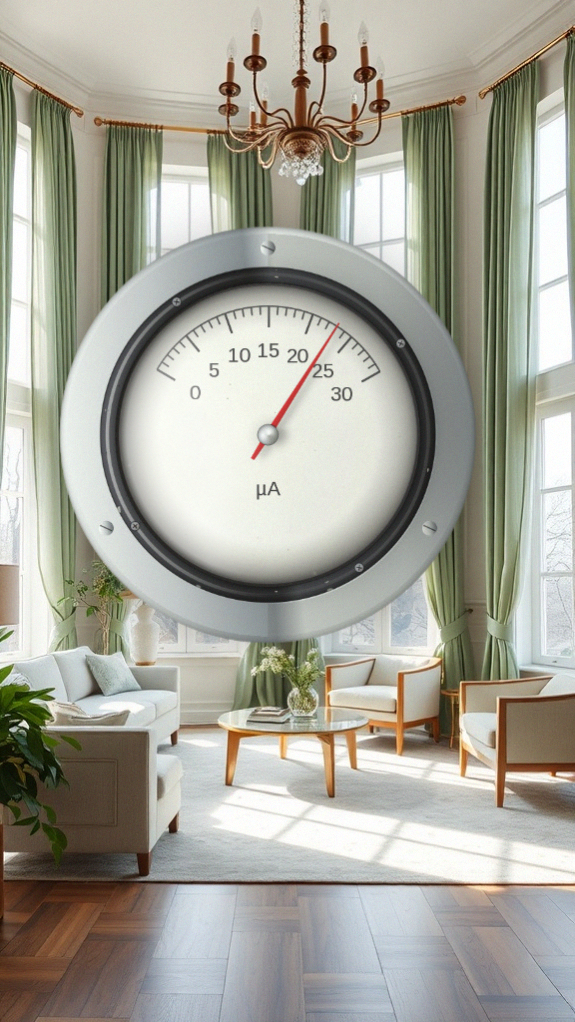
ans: µA 23
